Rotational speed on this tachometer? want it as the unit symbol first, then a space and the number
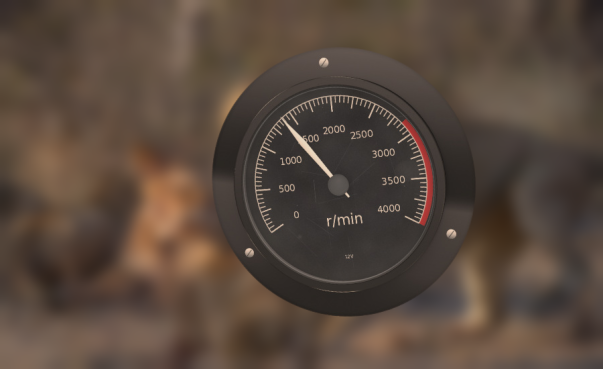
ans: rpm 1400
